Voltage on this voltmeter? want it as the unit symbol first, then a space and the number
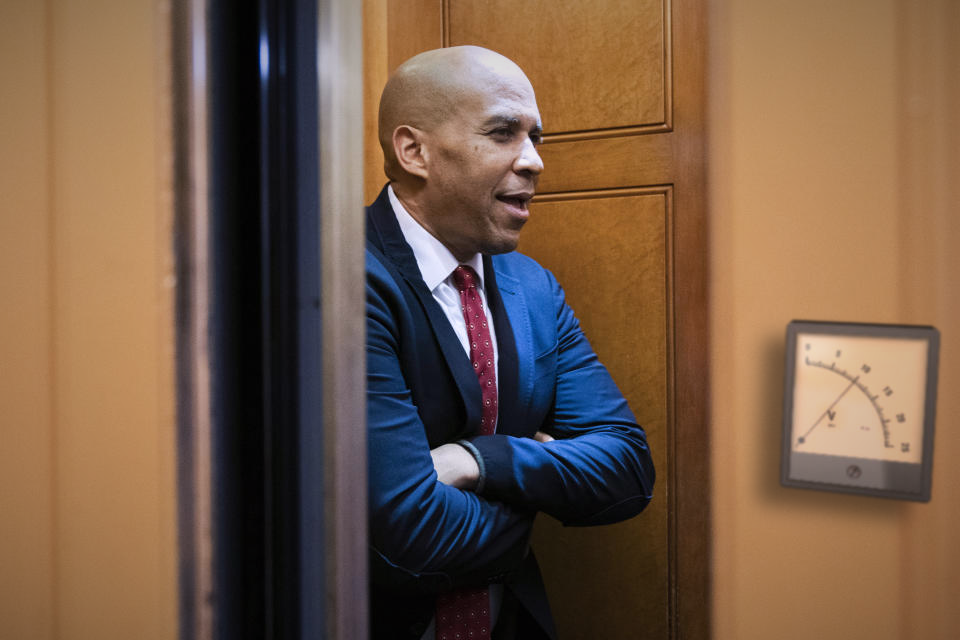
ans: V 10
